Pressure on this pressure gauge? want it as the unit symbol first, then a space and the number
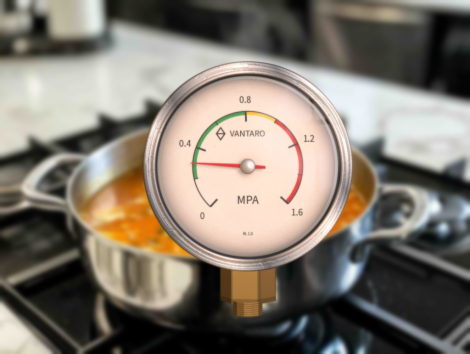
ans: MPa 0.3
